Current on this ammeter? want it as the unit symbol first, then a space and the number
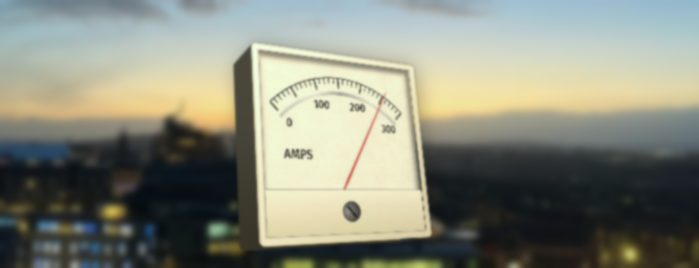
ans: A 250
